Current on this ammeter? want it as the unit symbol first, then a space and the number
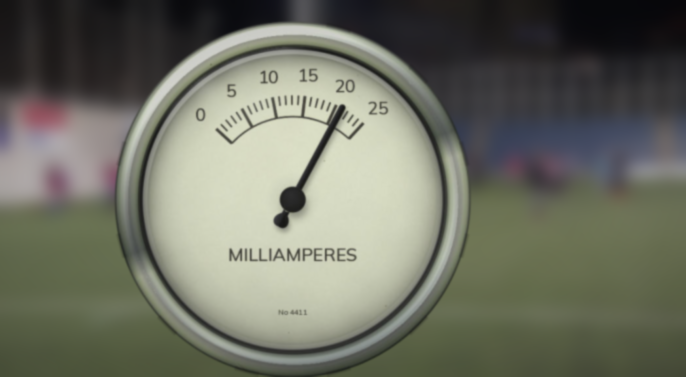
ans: mA 21
